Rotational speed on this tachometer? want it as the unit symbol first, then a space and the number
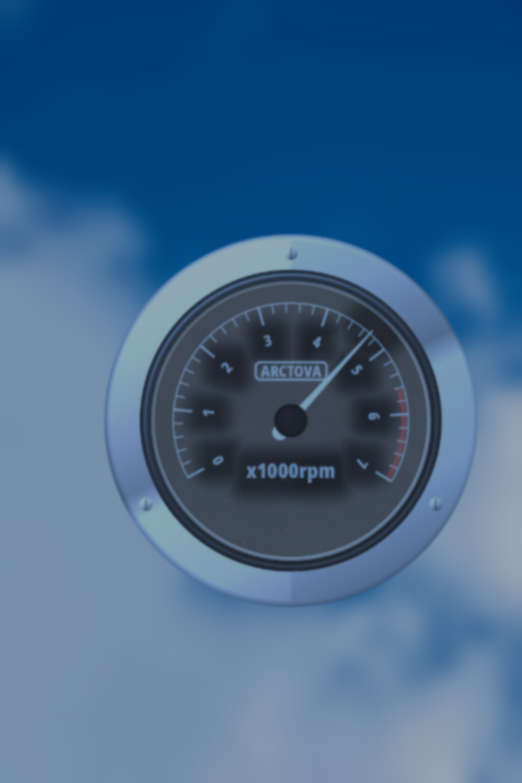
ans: rpm 4700
